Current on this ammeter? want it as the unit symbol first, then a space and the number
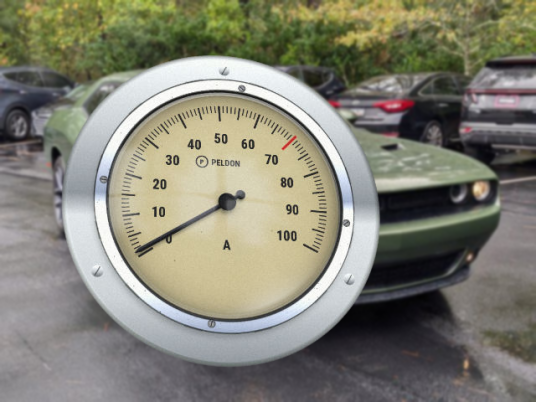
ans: A 1
